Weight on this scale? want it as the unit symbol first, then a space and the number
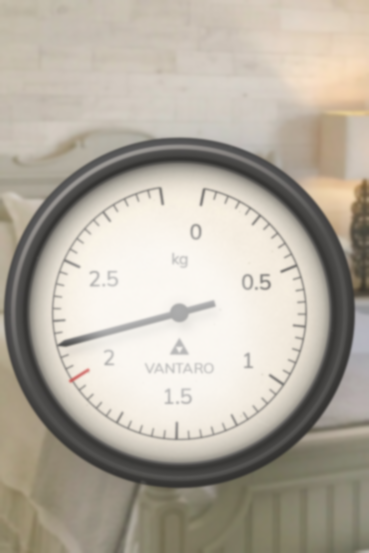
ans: kg 2.15
